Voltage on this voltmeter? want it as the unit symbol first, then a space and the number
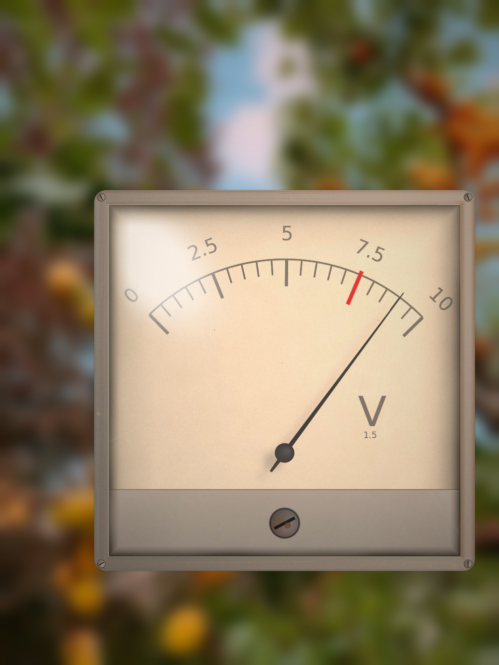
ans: V 9
